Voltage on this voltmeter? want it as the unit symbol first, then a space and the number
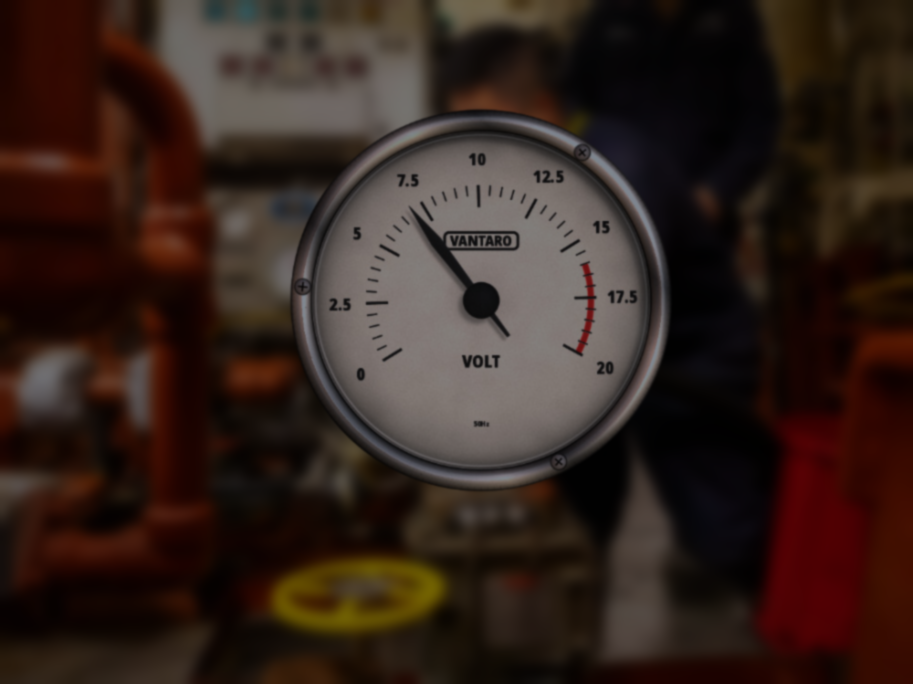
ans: V 7
